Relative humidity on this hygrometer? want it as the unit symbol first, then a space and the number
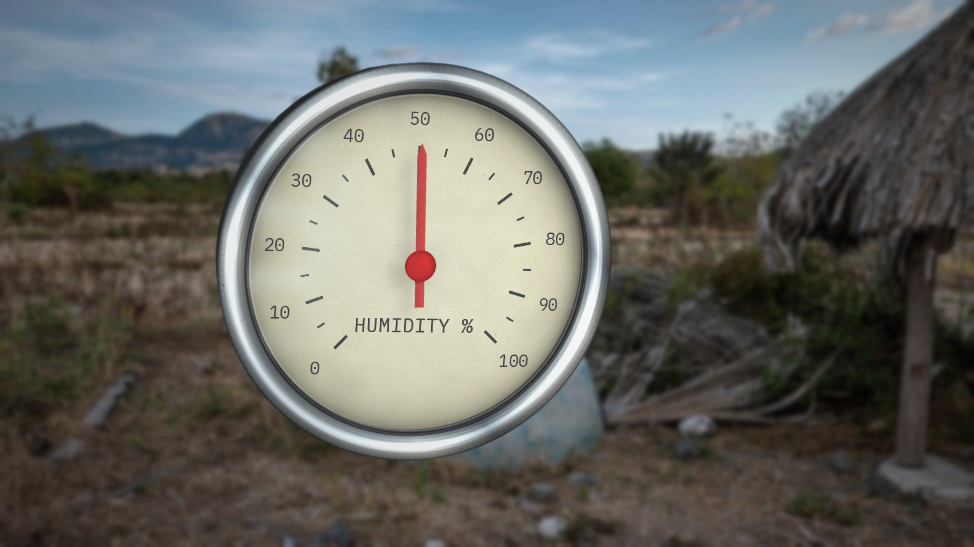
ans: % 50
